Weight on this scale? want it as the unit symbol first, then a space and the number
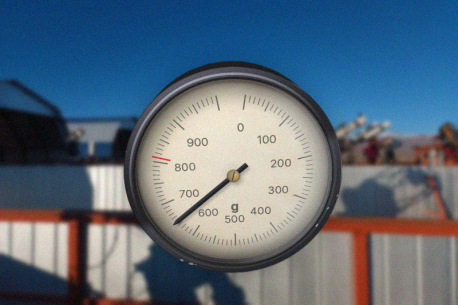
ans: g 650
